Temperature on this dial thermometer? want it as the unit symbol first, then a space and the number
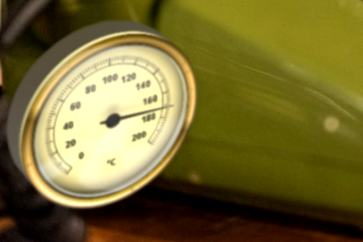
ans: °C 170
